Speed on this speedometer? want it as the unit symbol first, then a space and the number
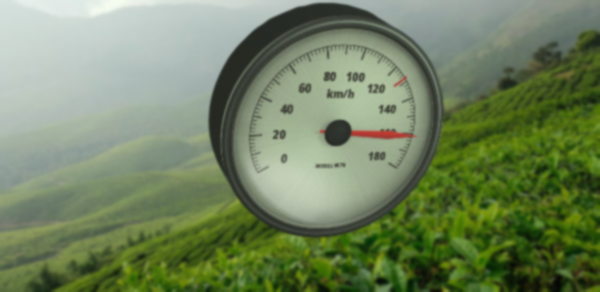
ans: km/h 160
